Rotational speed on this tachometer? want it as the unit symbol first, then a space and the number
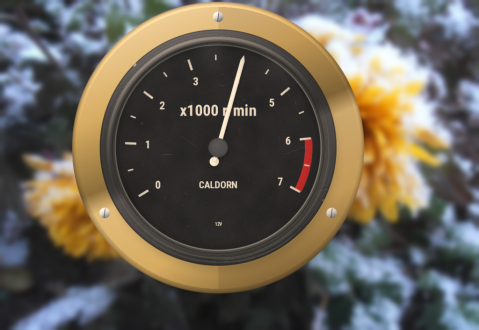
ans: rpm 4000
